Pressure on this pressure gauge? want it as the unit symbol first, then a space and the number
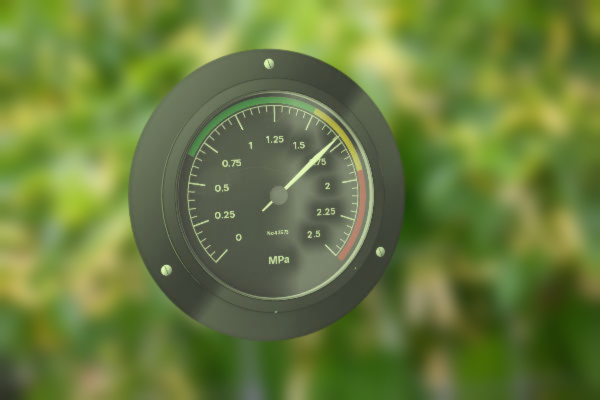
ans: MPa 1.7
